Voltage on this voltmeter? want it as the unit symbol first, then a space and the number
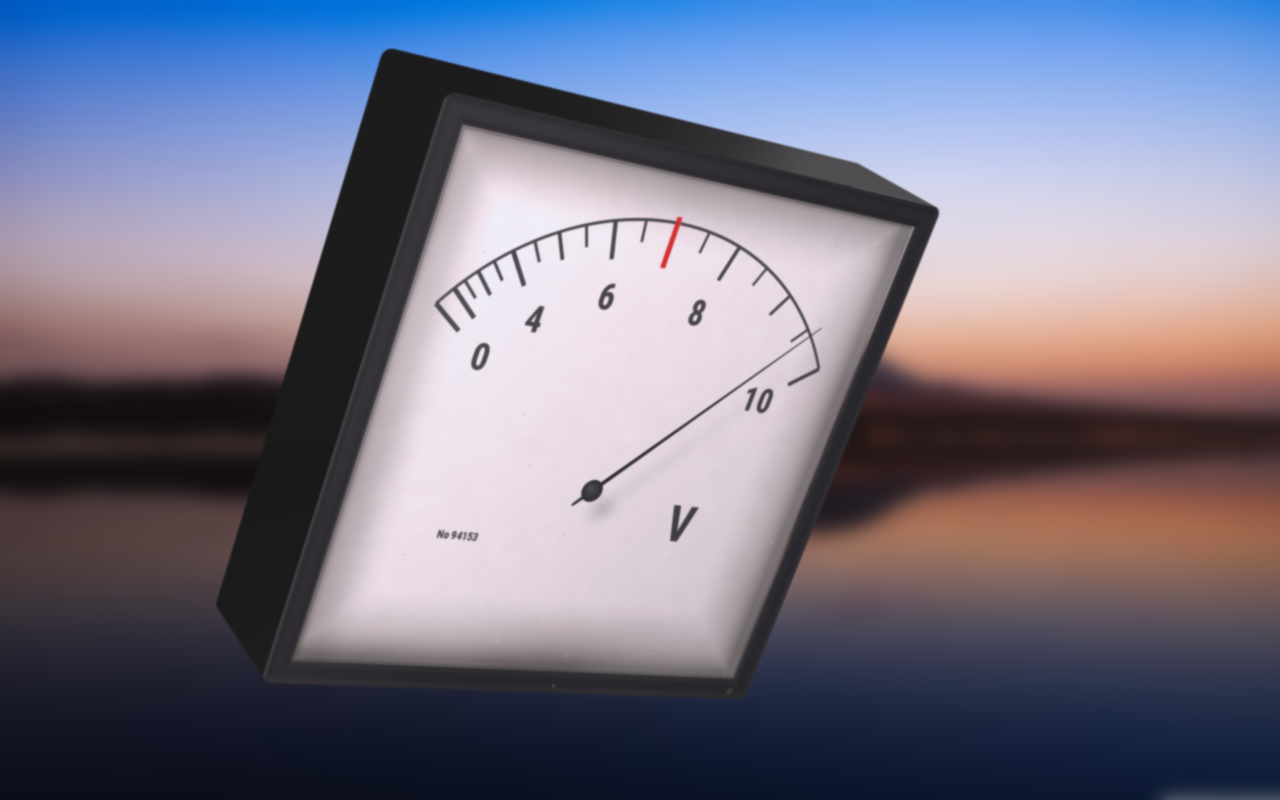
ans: V 9.5
